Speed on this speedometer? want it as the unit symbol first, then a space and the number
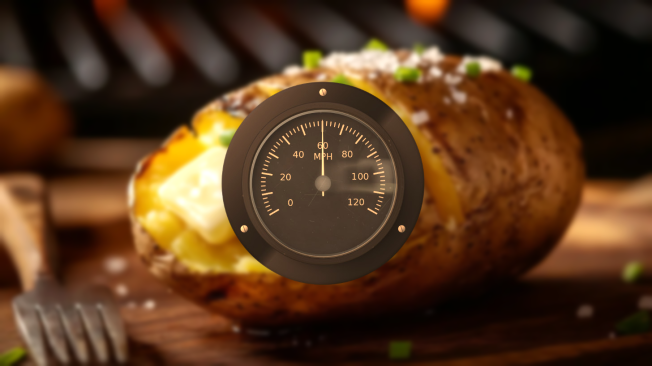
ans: mph 60
